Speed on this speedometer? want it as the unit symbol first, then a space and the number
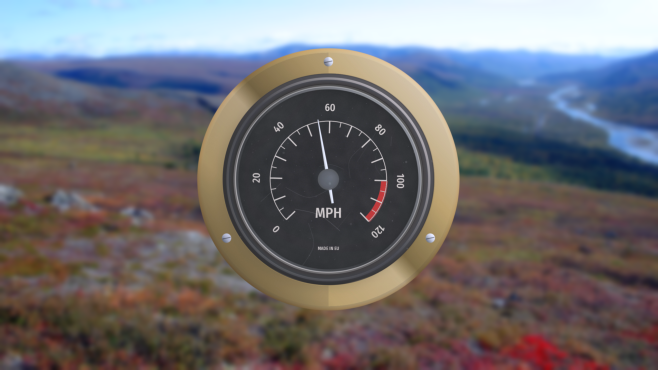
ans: mph 55
